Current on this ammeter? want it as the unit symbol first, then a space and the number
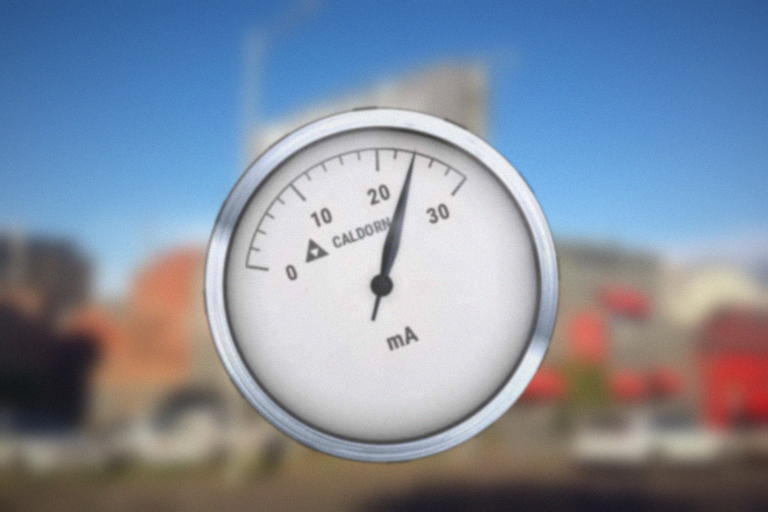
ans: mA 24
